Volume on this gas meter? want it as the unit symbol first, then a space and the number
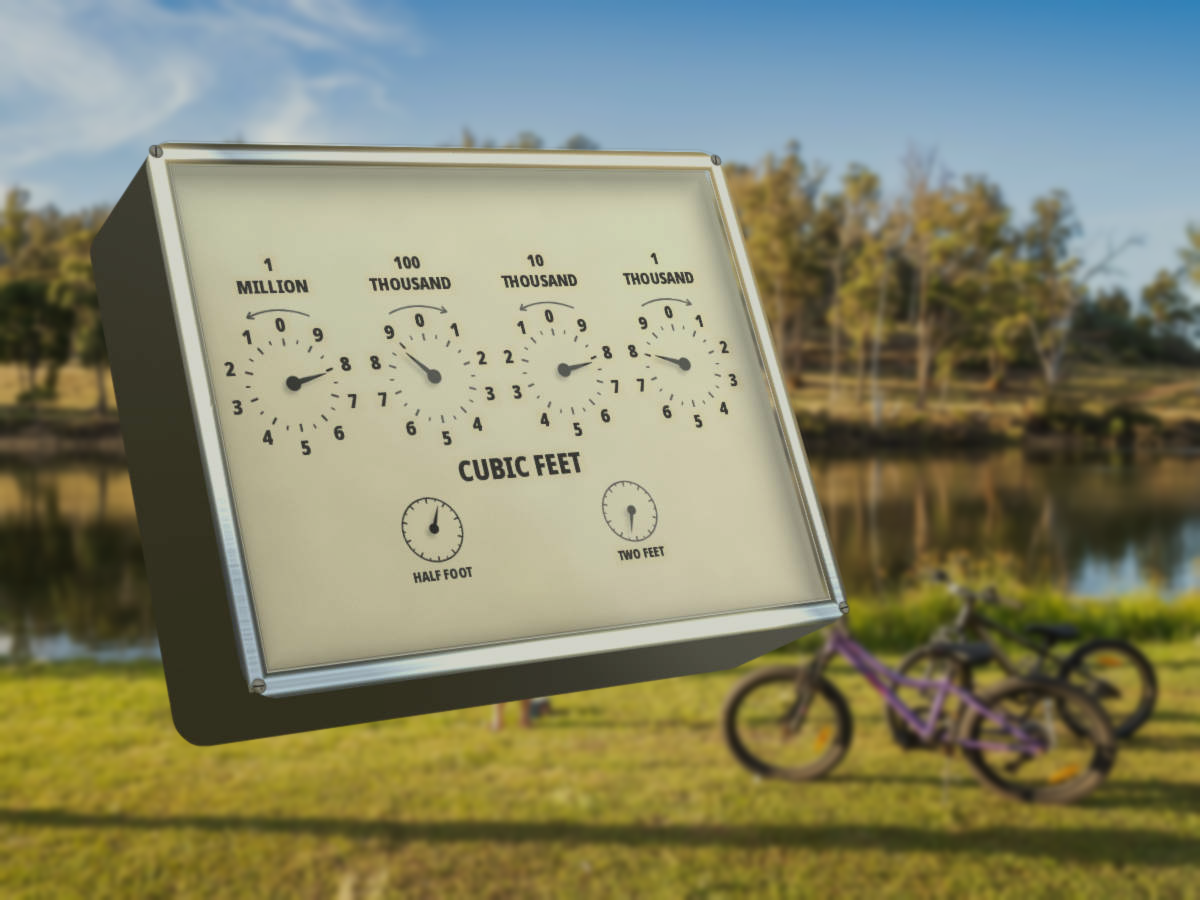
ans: ft³ 787800
